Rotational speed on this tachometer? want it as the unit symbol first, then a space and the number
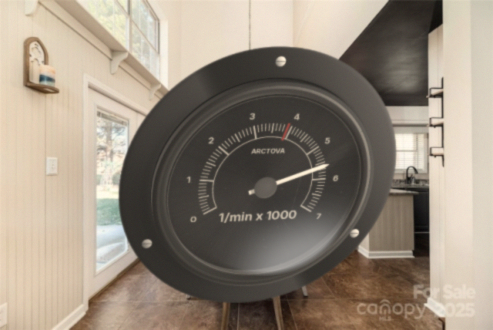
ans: rpm 5500
